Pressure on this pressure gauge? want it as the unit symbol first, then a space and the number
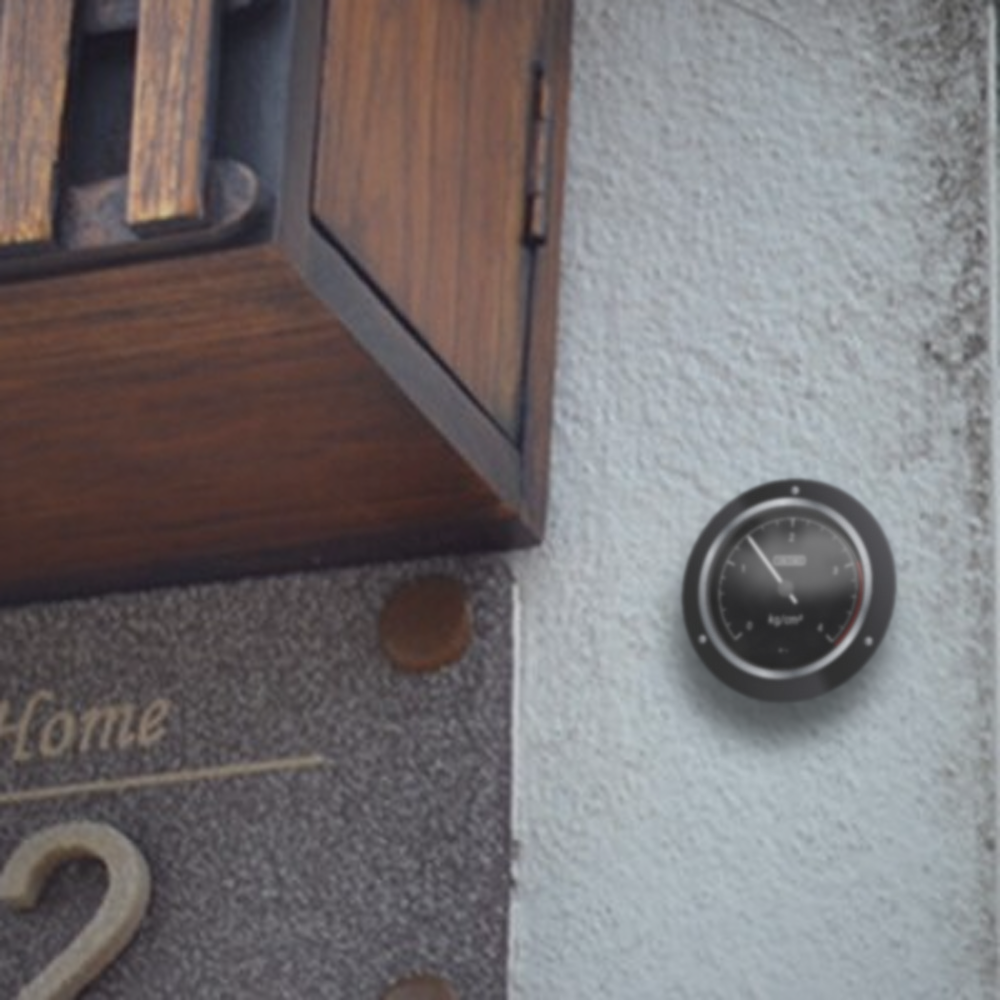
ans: kg/cm² 1.4
